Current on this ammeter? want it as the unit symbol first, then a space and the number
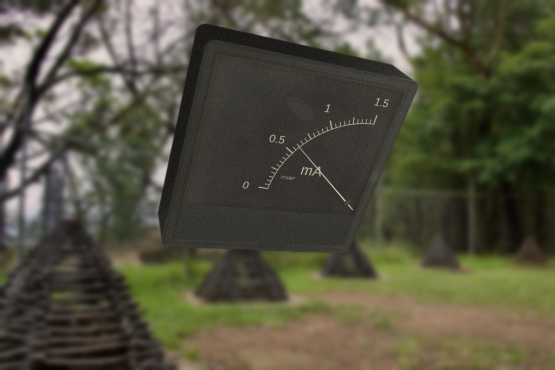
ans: mA 0.6
